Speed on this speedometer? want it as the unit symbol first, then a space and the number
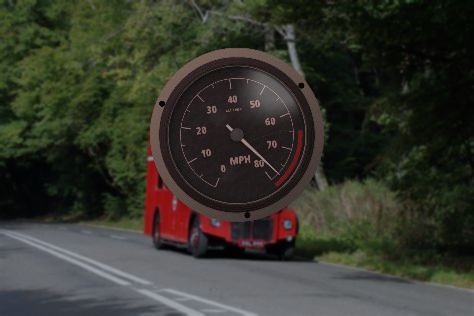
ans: mph 77.5
